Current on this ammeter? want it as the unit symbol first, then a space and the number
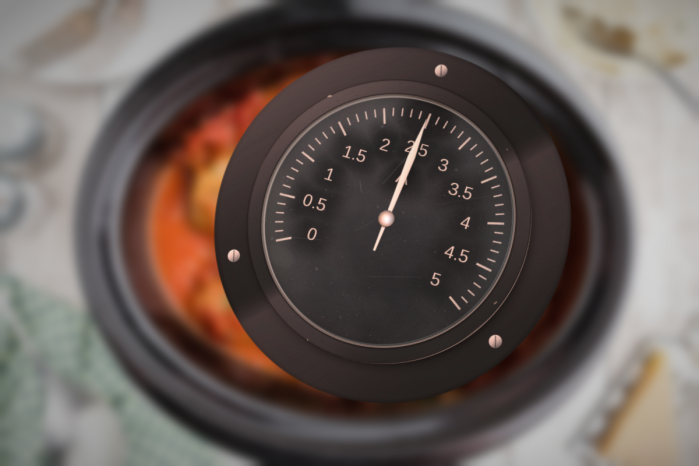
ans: A 2.5
